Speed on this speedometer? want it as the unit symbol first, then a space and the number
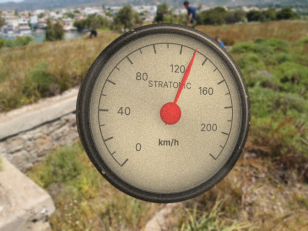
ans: km/h 130
